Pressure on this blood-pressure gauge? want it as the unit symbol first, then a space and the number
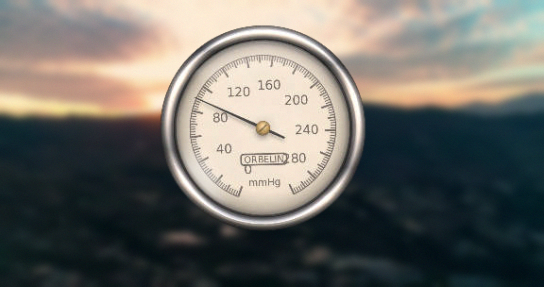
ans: mmHg 90
